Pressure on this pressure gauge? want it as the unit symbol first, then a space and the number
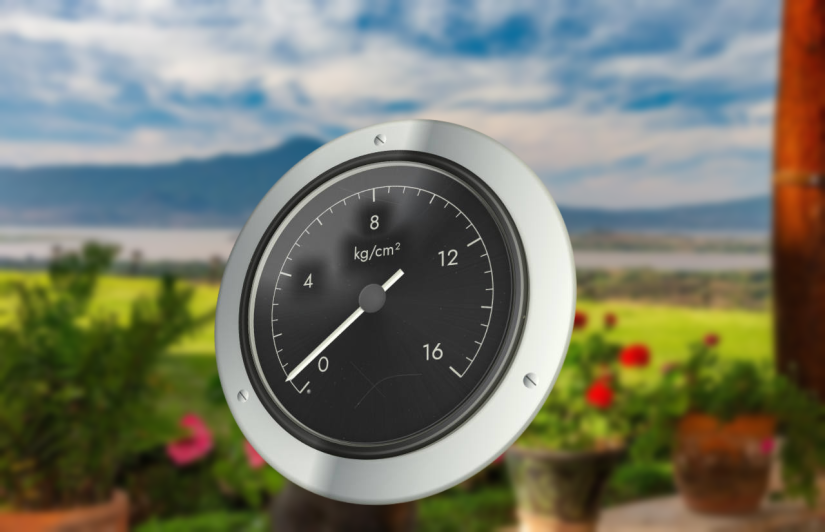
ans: kg/cm² 0.5
